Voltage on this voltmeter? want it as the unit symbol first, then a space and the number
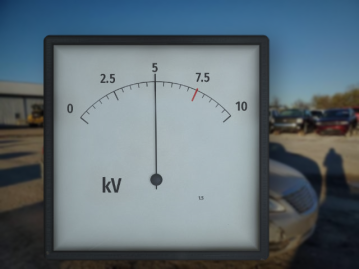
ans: kV 5
